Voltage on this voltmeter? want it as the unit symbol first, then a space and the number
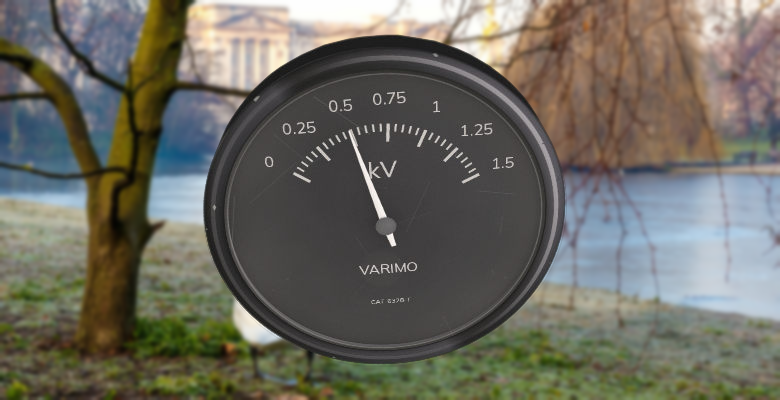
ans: kV 0.5
